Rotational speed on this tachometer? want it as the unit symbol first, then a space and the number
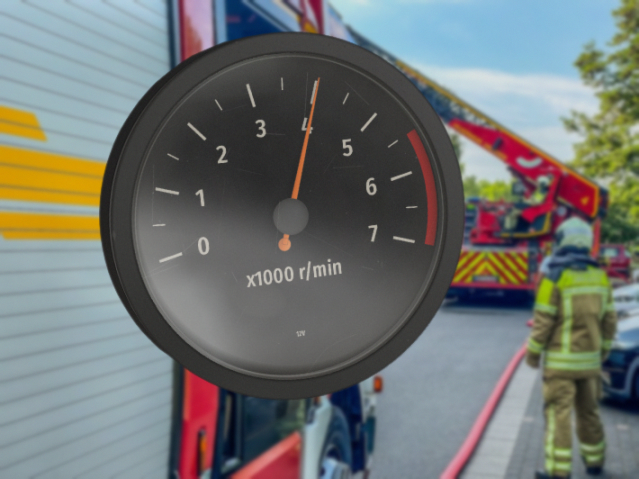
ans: rpm 4000
